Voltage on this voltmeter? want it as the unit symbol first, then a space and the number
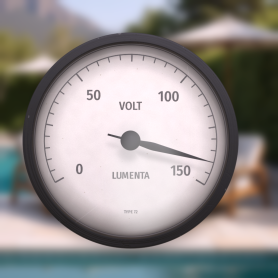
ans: V 140
